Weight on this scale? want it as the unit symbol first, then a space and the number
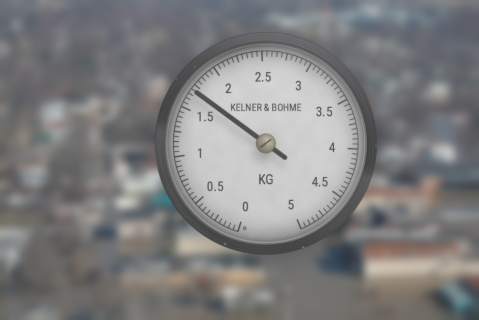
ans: kg 1.7
